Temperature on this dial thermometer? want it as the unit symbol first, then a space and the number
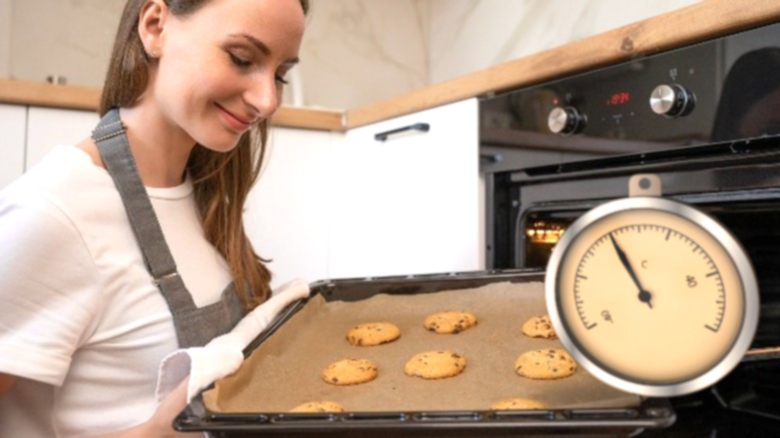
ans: °C 0
